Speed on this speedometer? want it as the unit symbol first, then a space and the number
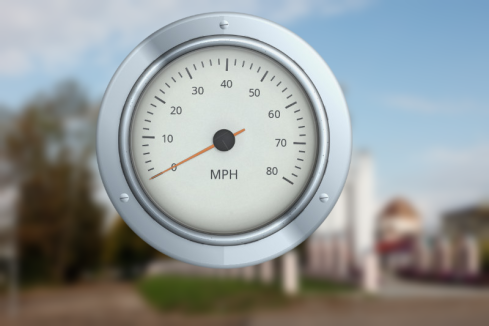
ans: mph 0
